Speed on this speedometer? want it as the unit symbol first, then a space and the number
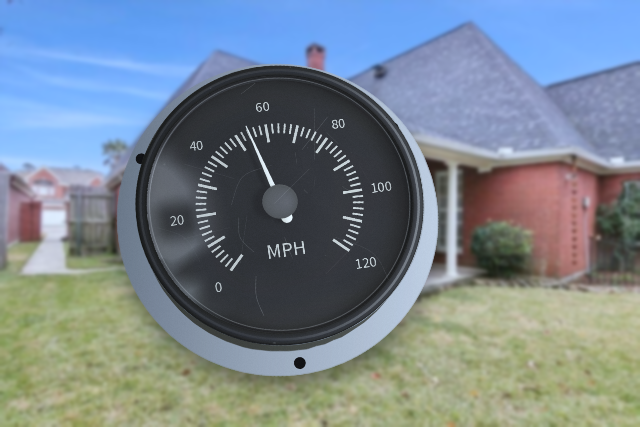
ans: mph 54
